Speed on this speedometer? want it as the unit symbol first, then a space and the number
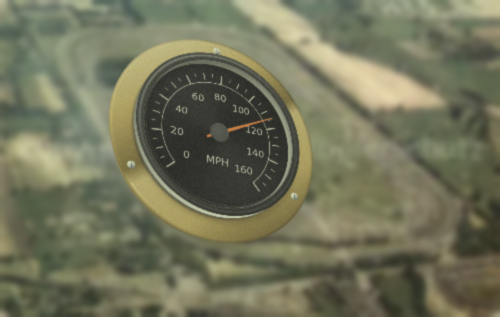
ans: mph 115
